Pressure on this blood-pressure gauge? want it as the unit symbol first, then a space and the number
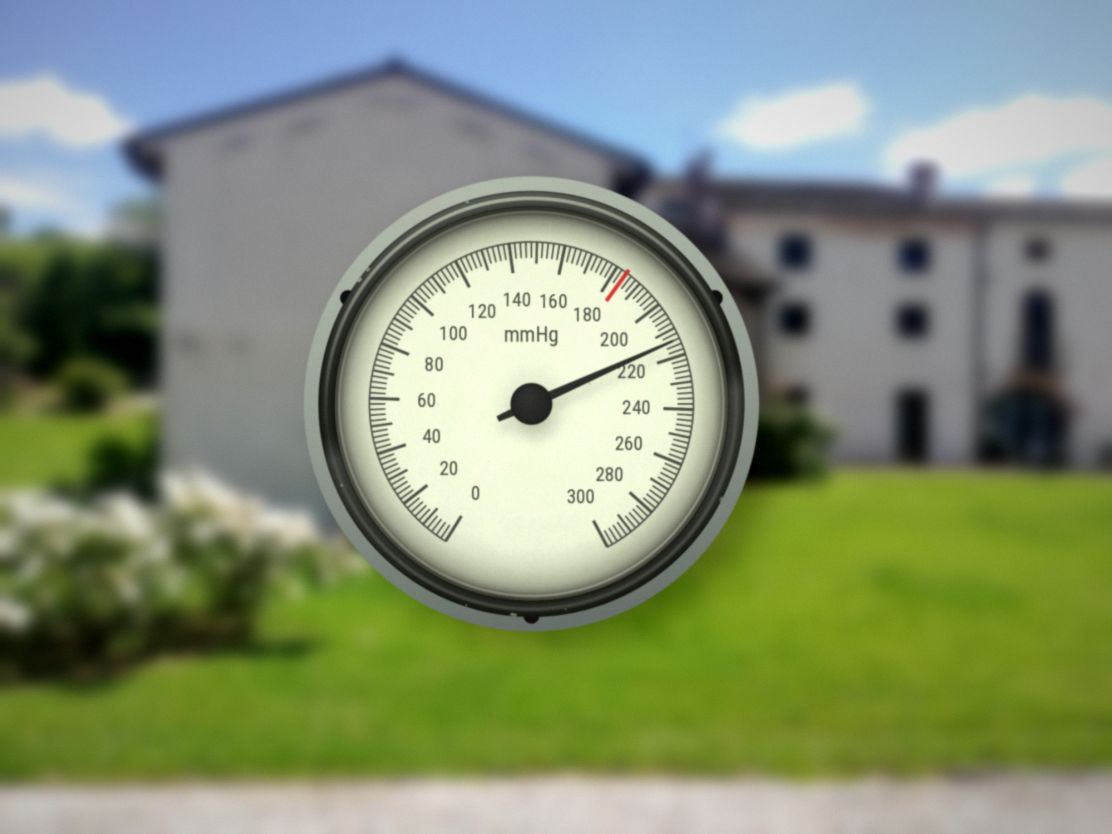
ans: mmHg 214
